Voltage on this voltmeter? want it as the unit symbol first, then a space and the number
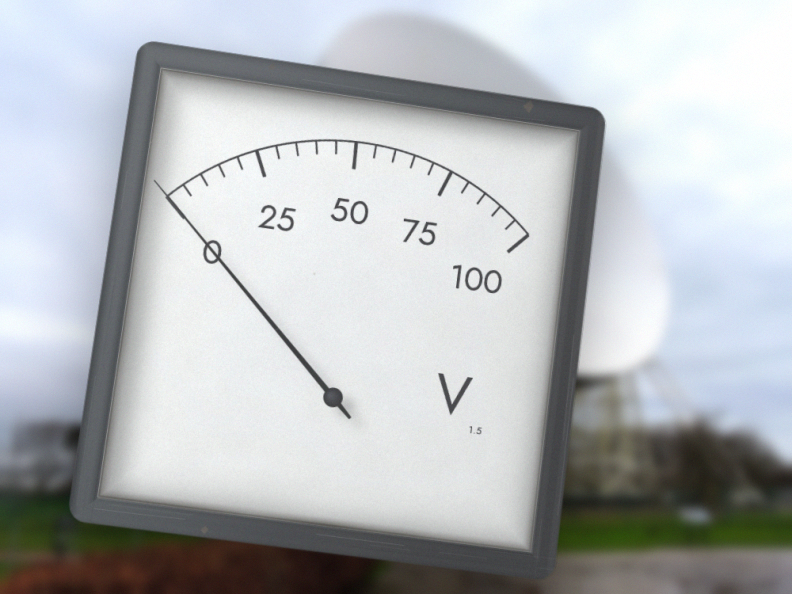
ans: V 0
